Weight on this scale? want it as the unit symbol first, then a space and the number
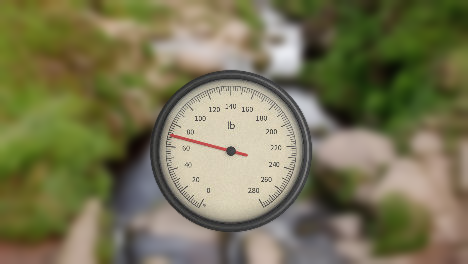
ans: lb 70
